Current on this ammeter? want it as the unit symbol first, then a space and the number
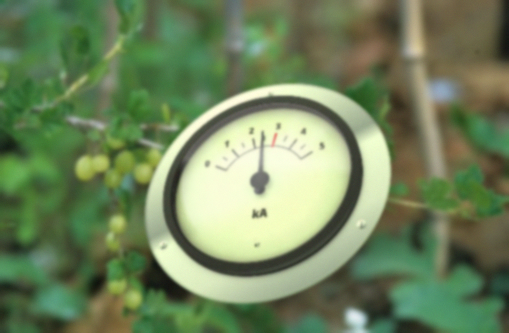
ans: kA 2.5
